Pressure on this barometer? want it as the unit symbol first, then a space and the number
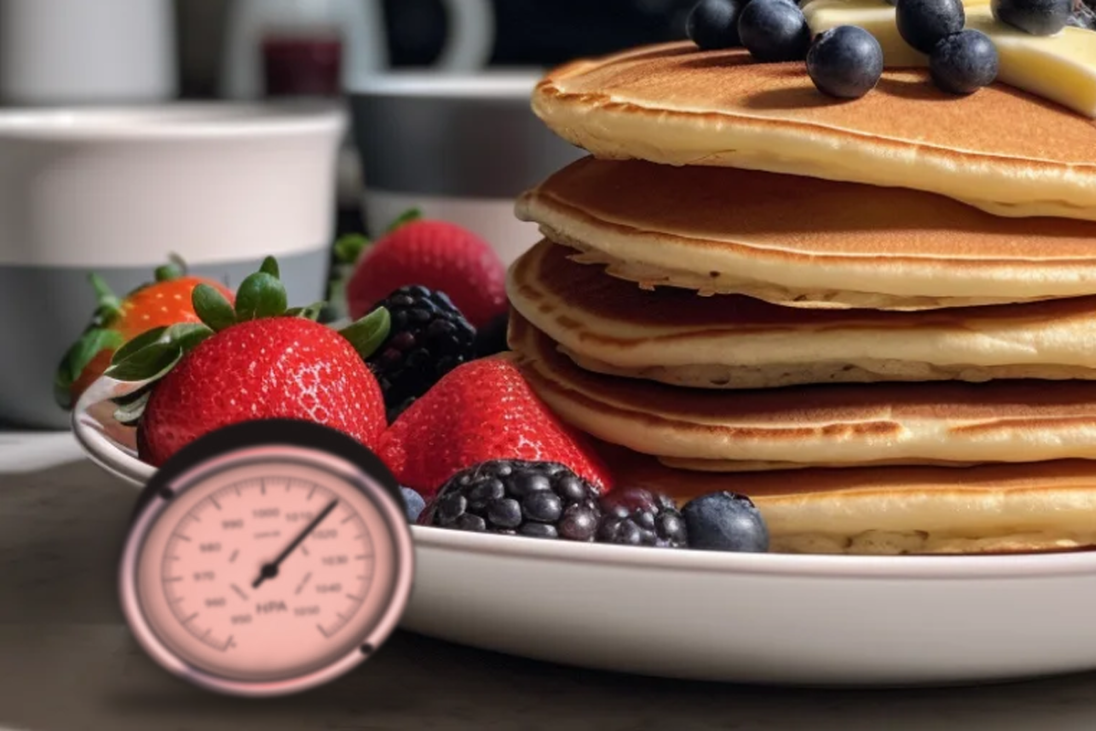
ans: hPa 1015
